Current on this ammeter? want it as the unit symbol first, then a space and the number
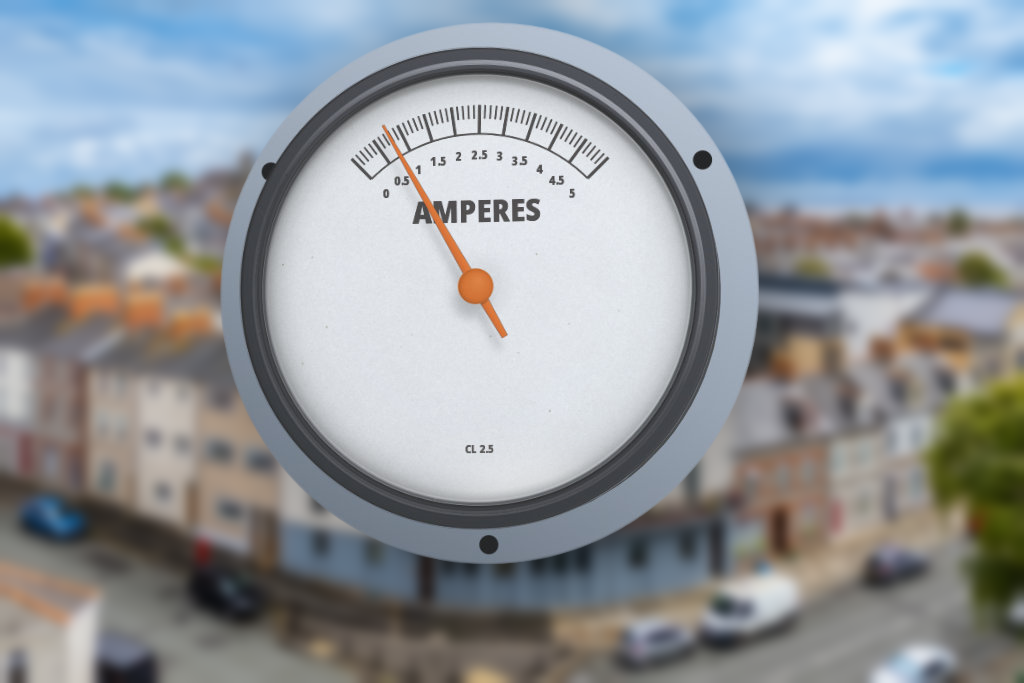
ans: A 0.8
